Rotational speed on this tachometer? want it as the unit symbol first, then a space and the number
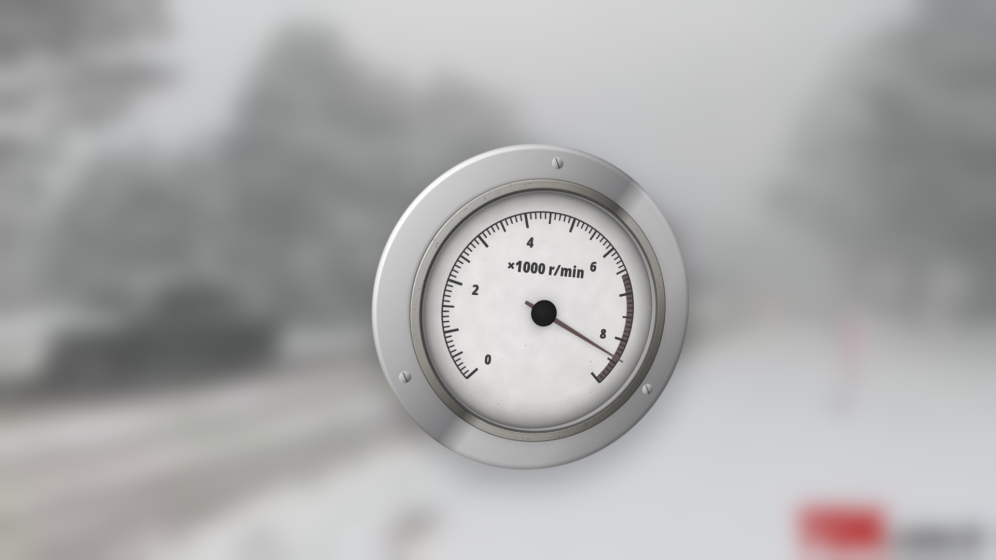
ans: rpm 8400
